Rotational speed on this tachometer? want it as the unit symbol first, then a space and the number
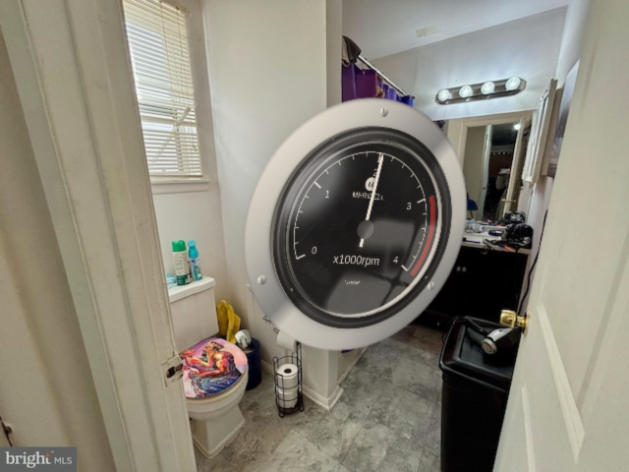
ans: rpm 2000
